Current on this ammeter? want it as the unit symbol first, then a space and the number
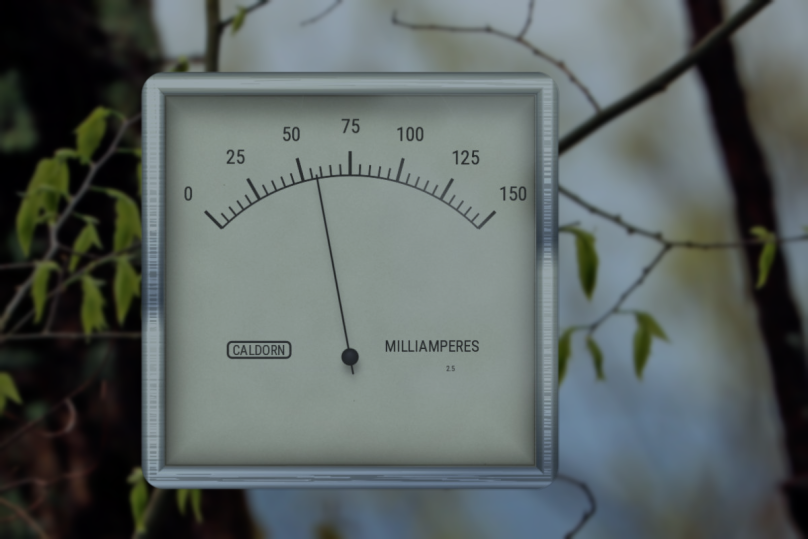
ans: mA 57.5
